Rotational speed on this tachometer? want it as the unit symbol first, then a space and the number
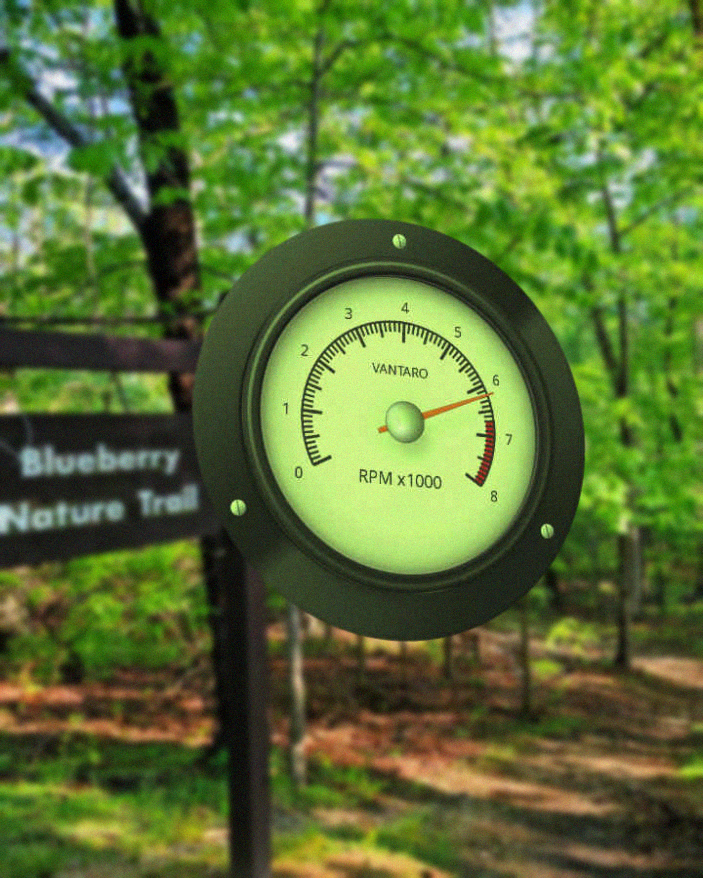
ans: rpm 6200
